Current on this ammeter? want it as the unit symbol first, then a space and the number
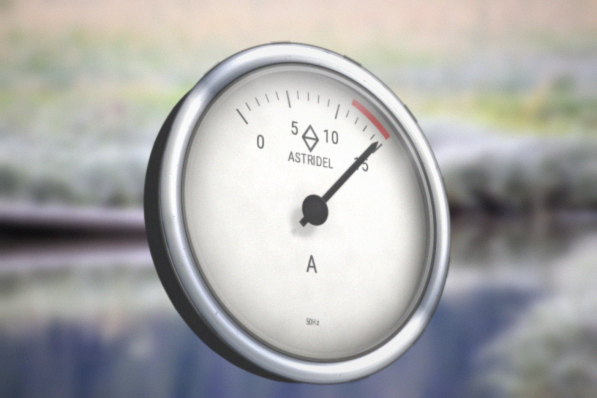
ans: A 14.5
